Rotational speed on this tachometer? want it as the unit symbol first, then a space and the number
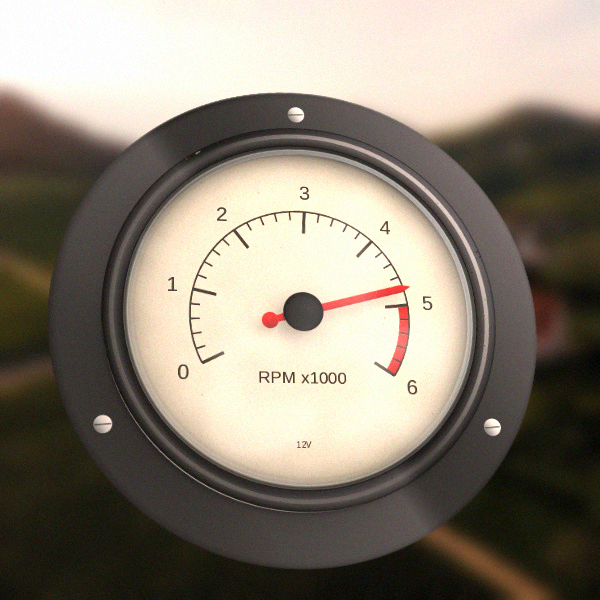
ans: rpm 4800
